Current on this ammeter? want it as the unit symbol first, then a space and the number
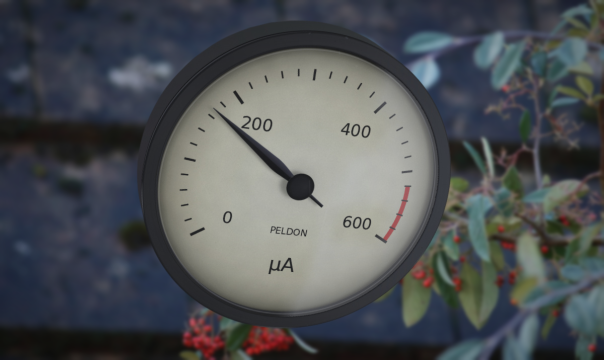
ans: µA 170
